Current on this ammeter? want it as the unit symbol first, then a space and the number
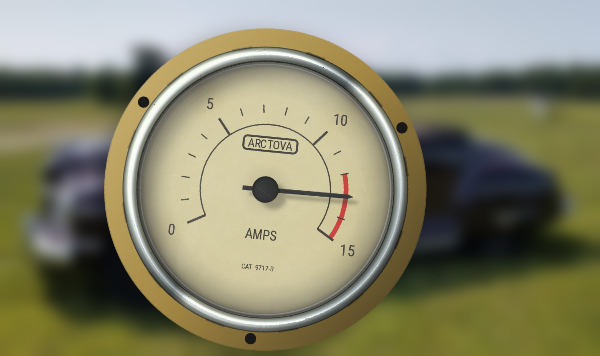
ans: A 13
